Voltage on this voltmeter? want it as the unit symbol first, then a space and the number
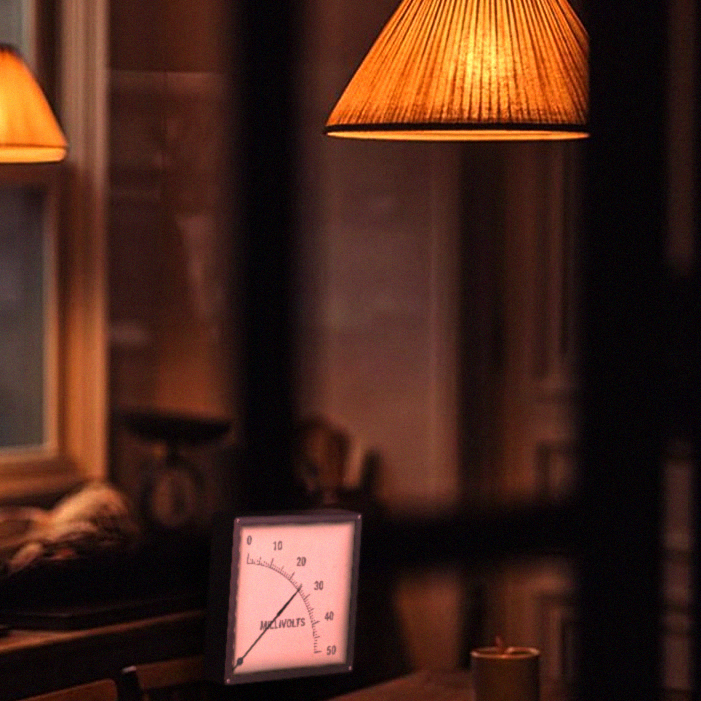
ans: mV 25
